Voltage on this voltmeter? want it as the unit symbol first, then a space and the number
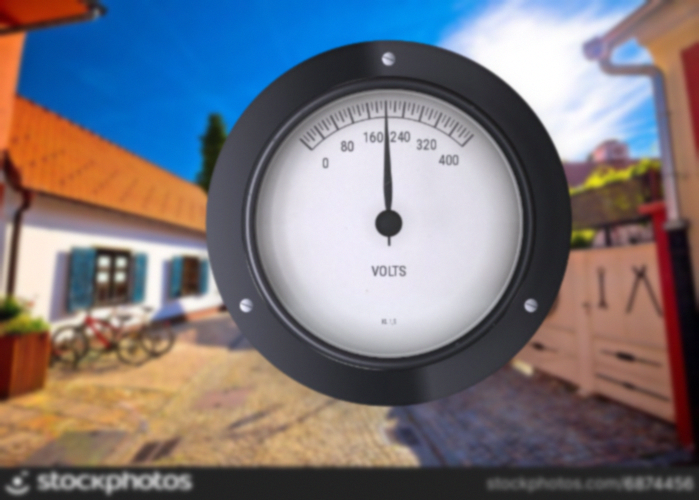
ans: V 200
